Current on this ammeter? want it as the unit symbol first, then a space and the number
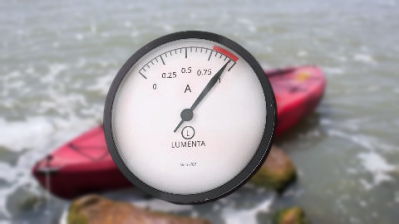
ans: A 0.95
